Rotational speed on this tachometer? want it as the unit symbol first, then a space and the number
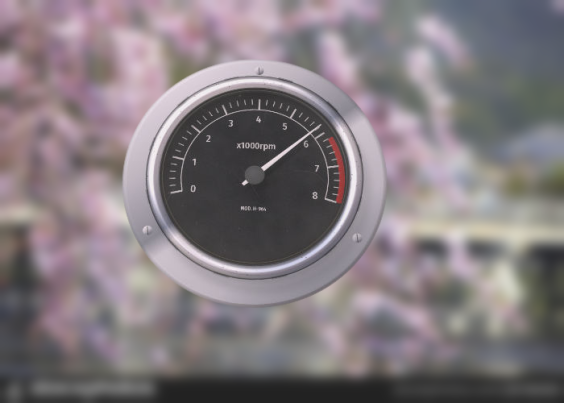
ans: rpm 5800
